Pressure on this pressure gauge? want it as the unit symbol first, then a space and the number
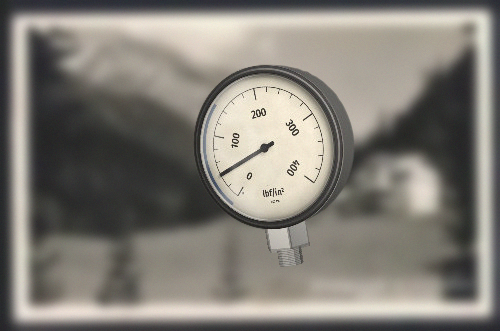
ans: psi 40
